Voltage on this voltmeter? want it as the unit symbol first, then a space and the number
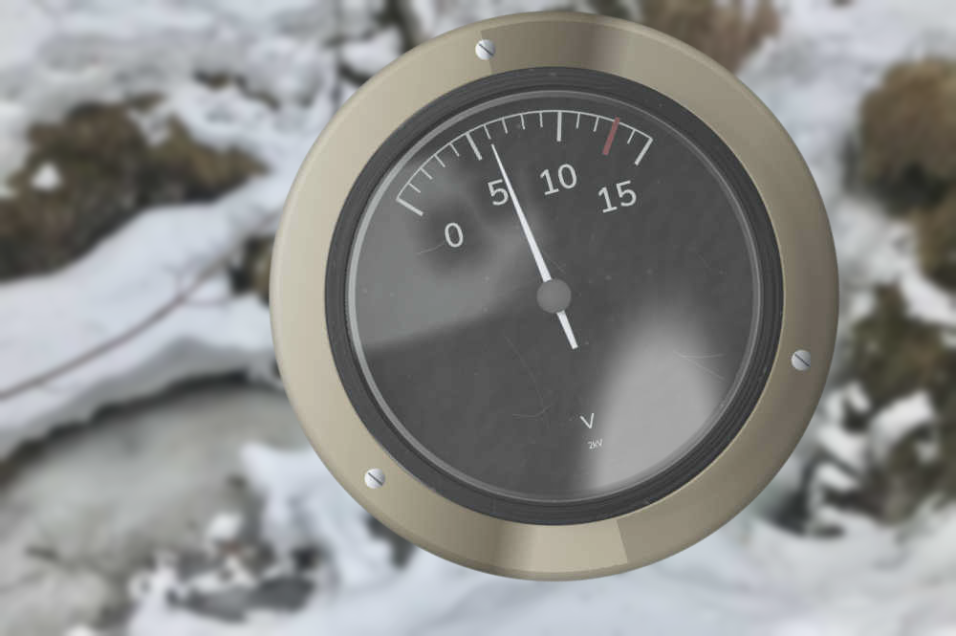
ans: V 6
